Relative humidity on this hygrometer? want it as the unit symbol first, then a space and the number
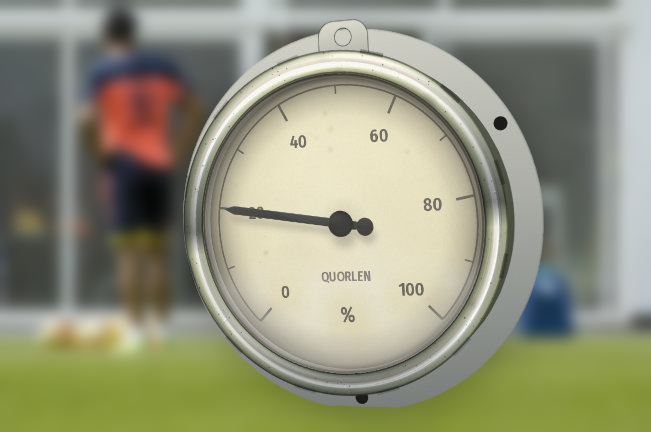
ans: % 20
